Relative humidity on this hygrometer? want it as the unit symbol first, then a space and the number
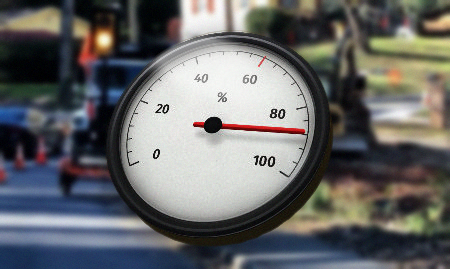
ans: % 88
